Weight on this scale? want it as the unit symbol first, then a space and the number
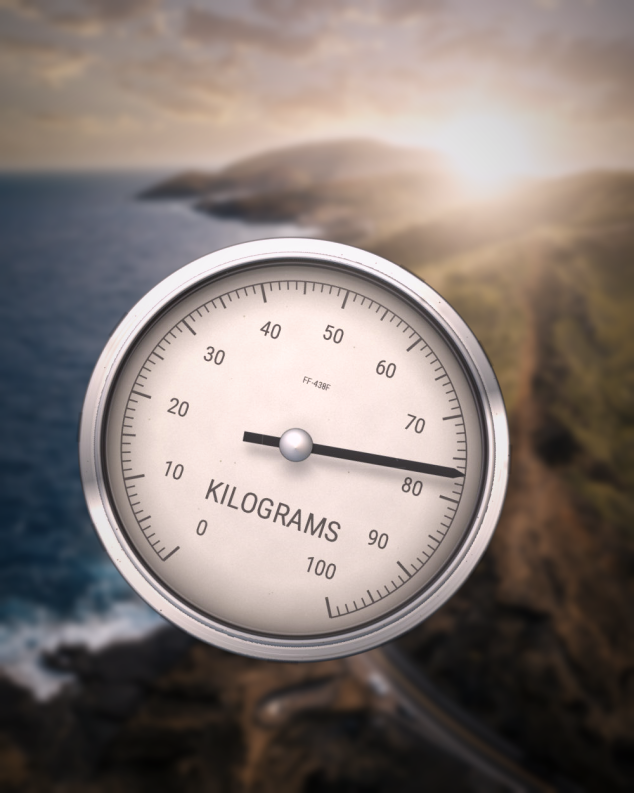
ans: kg 77
